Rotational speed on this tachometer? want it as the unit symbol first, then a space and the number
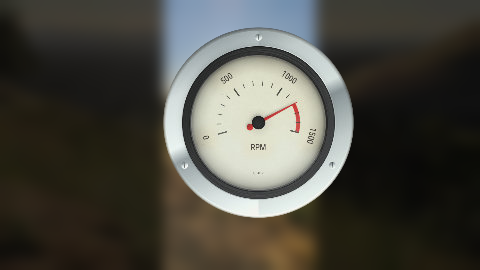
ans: rpm 1200
